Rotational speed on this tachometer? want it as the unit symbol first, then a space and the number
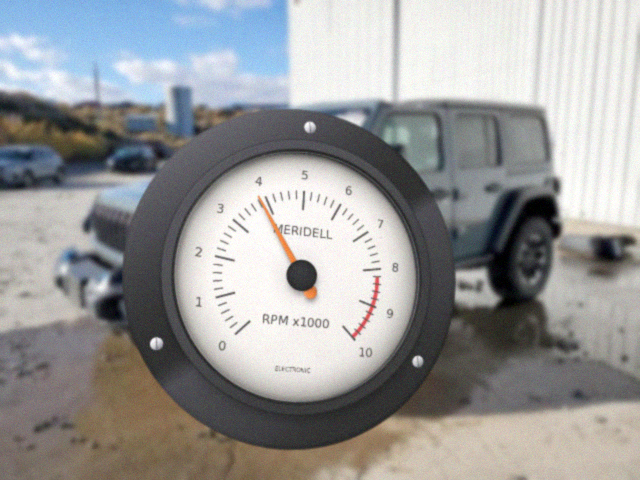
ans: rpm 3800
